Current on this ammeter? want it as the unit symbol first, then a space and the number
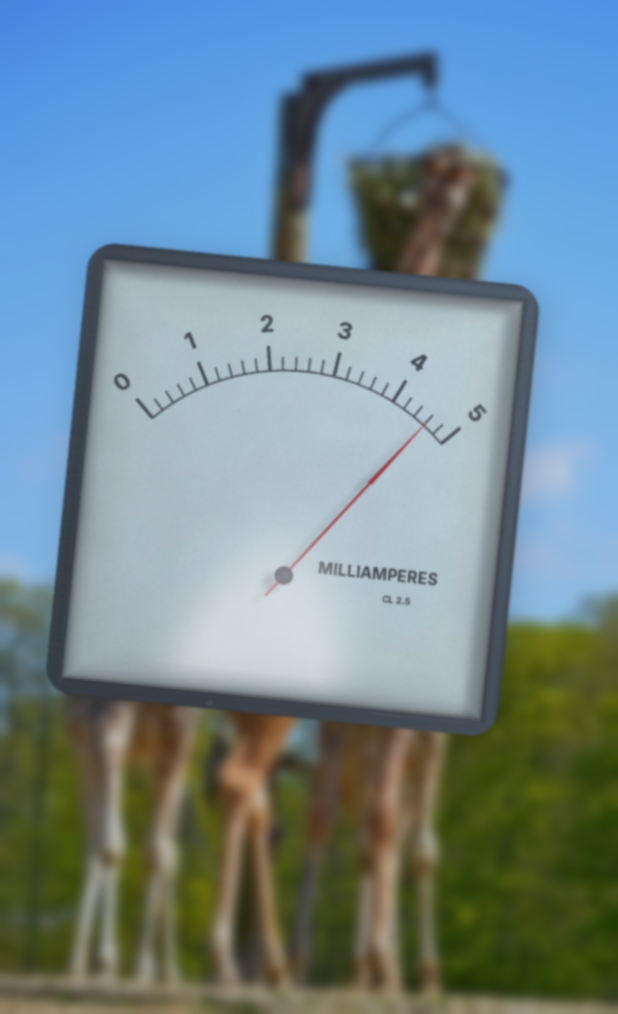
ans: mA 4.6
